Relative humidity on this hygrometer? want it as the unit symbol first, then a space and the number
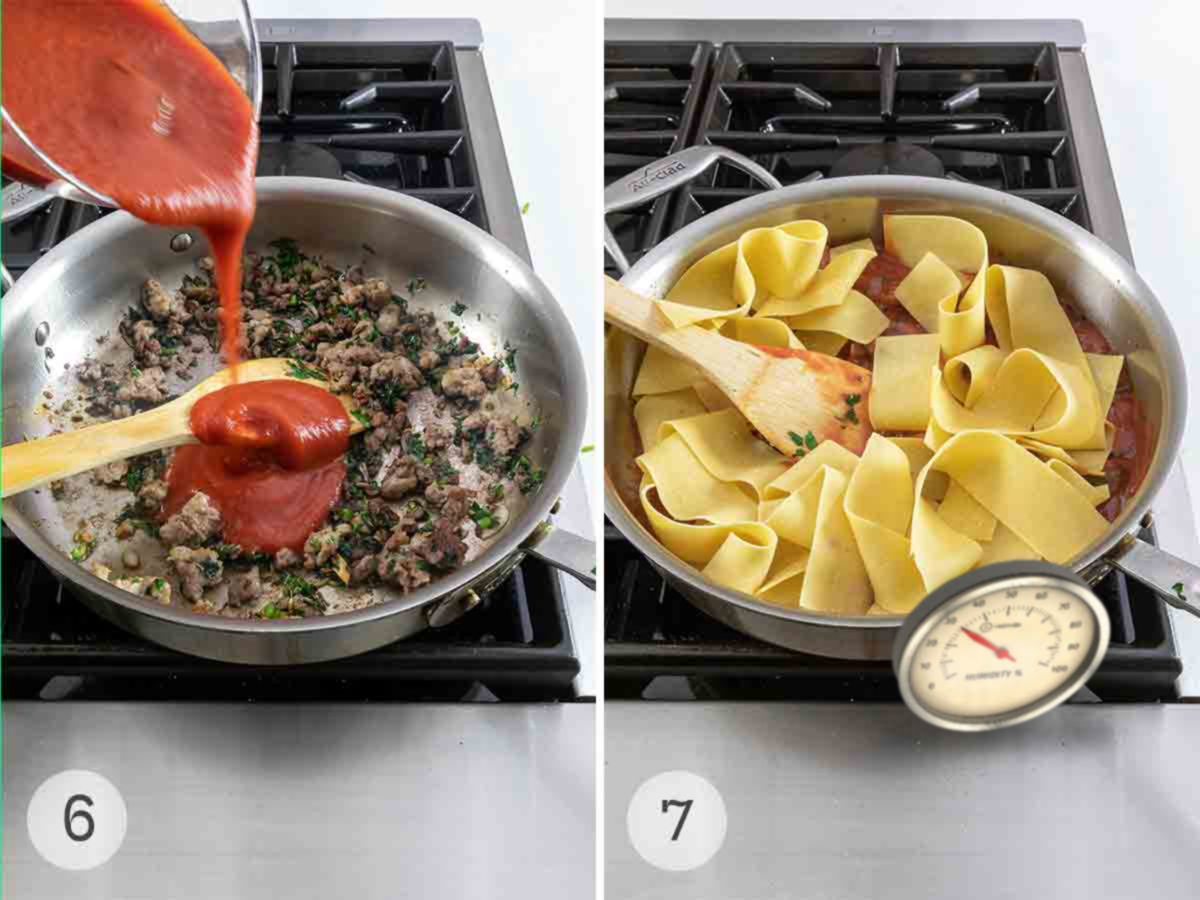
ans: % 30
